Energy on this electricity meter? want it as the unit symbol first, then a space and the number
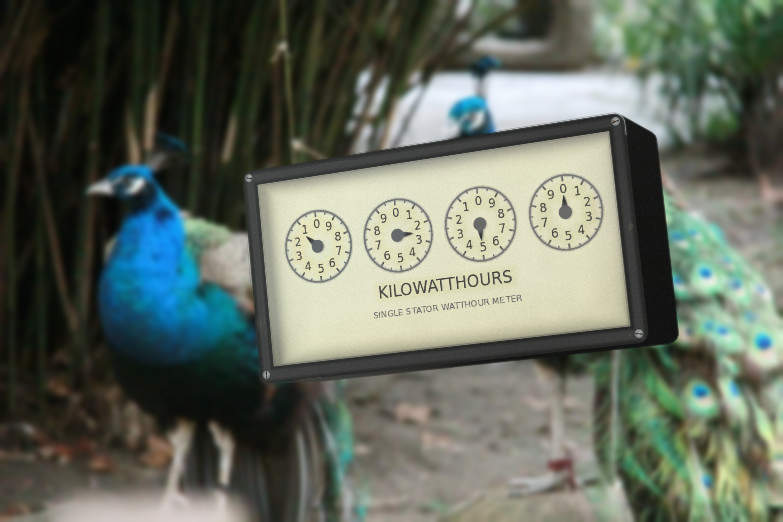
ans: kWh 1250
